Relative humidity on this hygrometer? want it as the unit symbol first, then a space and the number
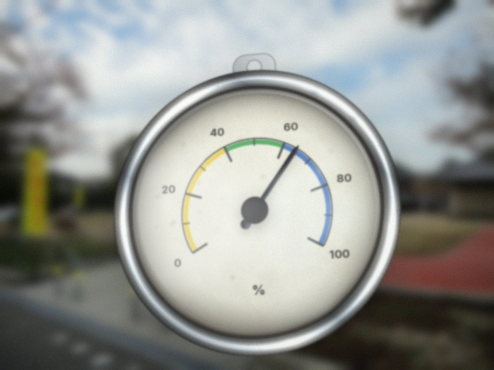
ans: % 65
